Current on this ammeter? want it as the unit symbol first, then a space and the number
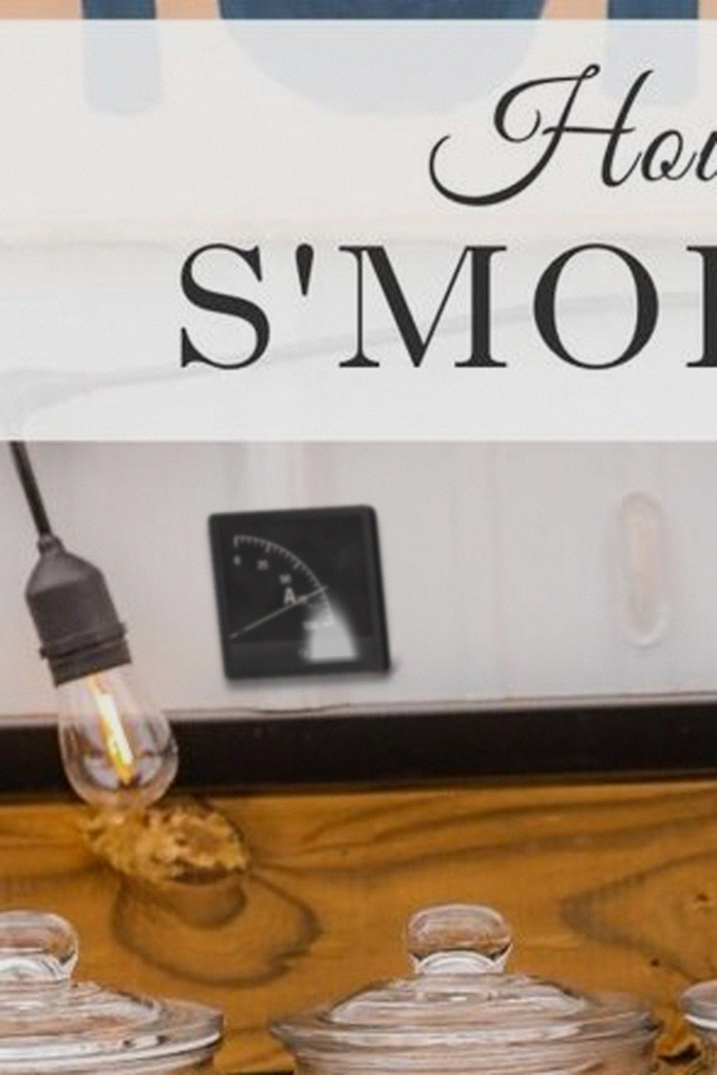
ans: A 75
